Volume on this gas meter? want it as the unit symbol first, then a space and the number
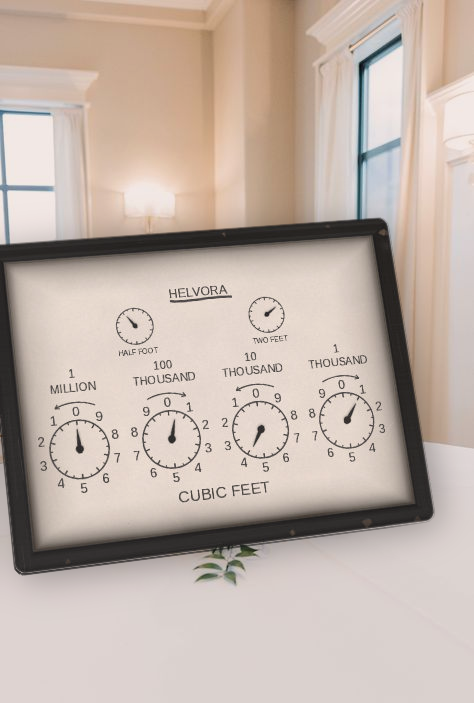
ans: ft³ 4100
